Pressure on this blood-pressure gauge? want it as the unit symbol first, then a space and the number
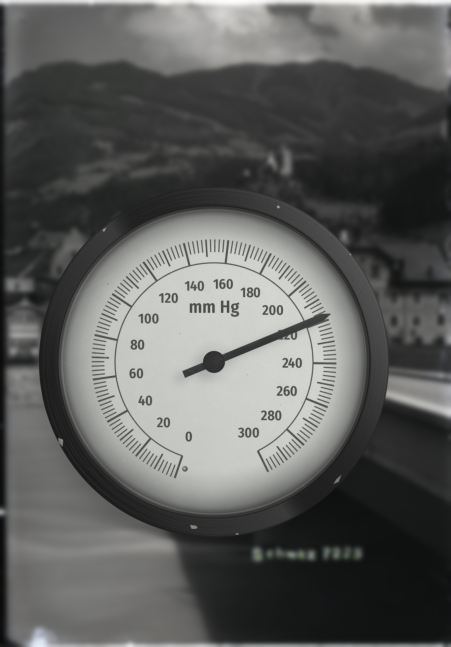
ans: mmHg 218
